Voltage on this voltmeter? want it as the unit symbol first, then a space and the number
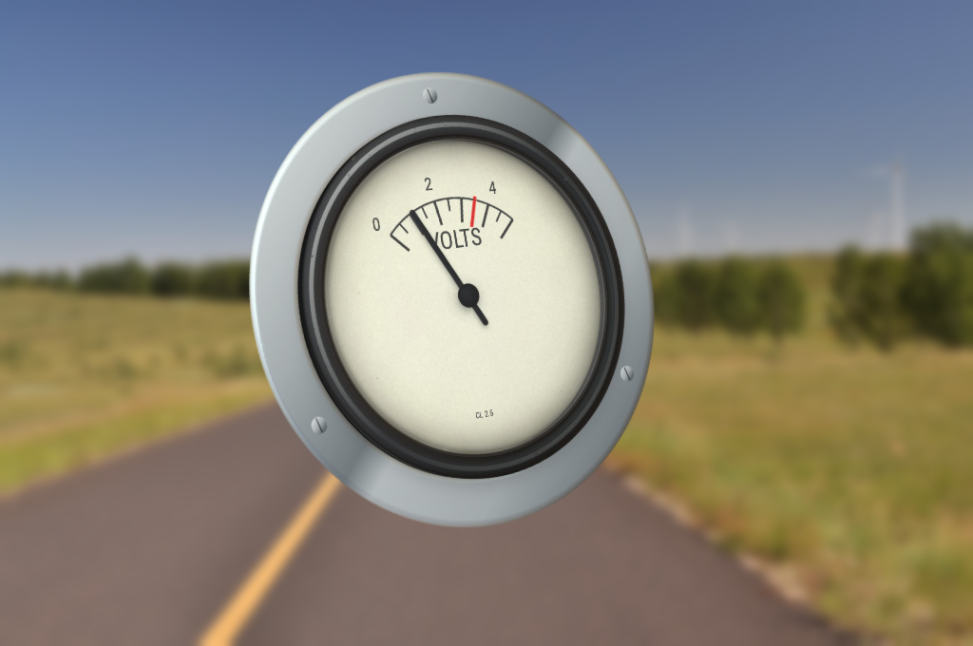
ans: V 1
